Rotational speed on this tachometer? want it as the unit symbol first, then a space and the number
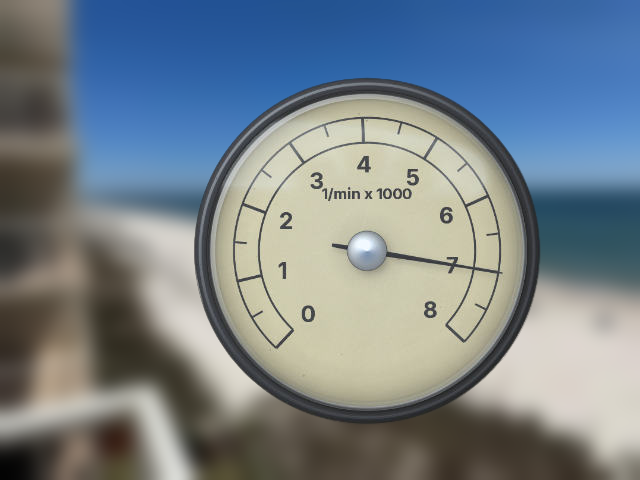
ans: rpm 7000
